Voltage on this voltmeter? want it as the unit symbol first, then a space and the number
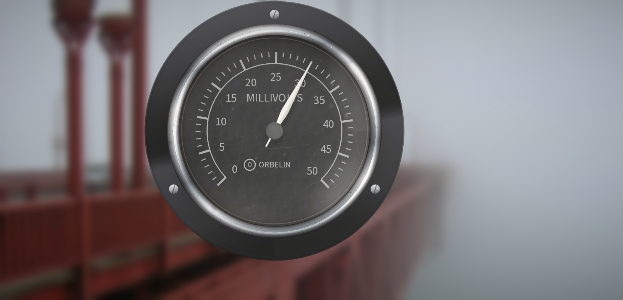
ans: mV 30
